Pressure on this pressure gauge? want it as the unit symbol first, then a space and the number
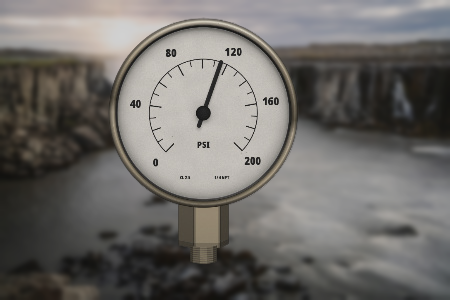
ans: psi 115
